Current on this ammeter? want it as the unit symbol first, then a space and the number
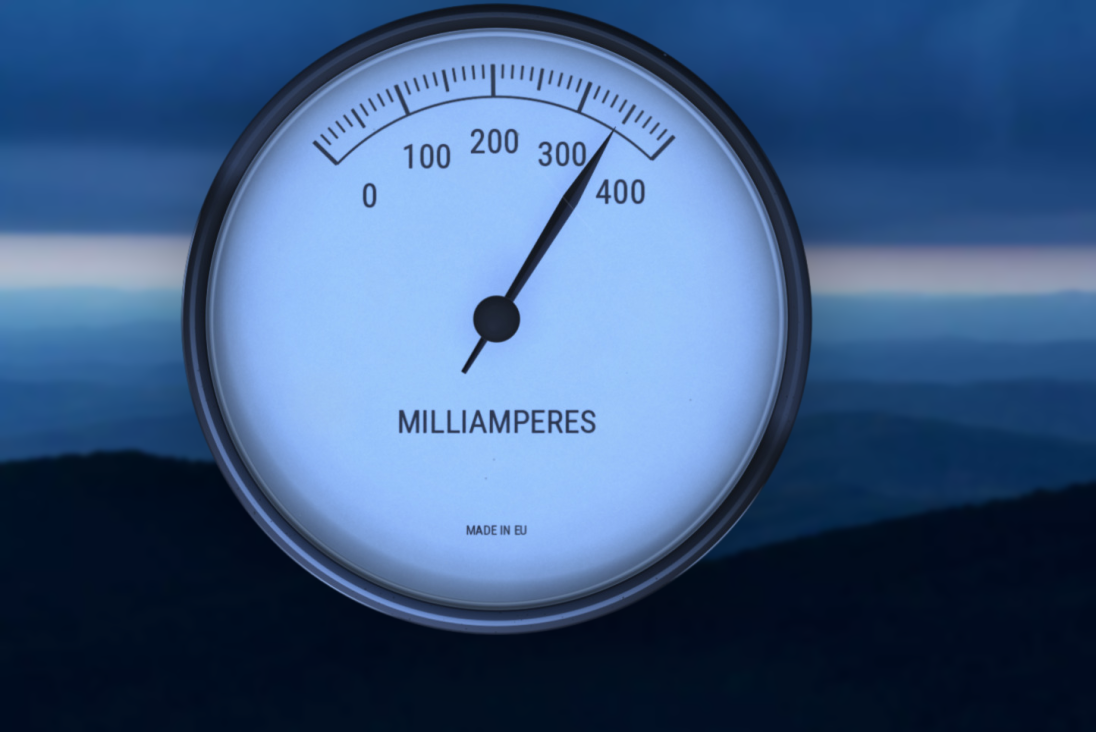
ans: mA 345
